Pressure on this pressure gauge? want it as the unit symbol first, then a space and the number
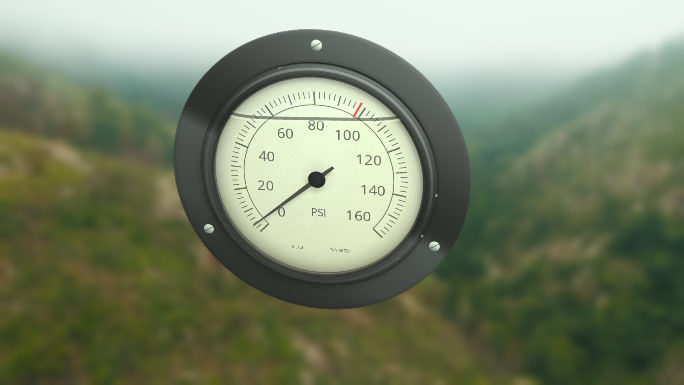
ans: psi 4
